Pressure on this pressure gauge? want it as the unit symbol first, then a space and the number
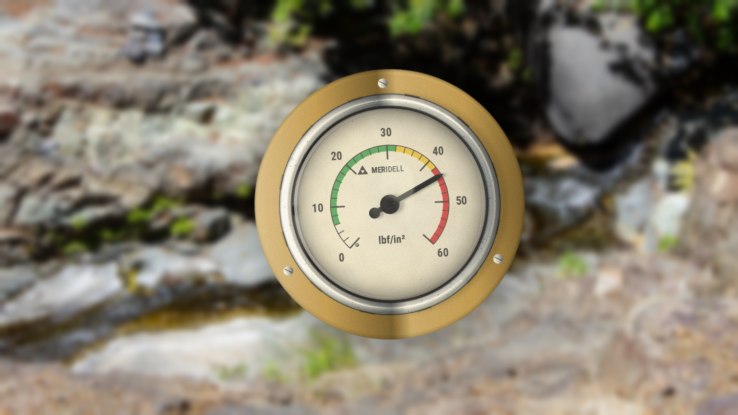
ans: psi 44
